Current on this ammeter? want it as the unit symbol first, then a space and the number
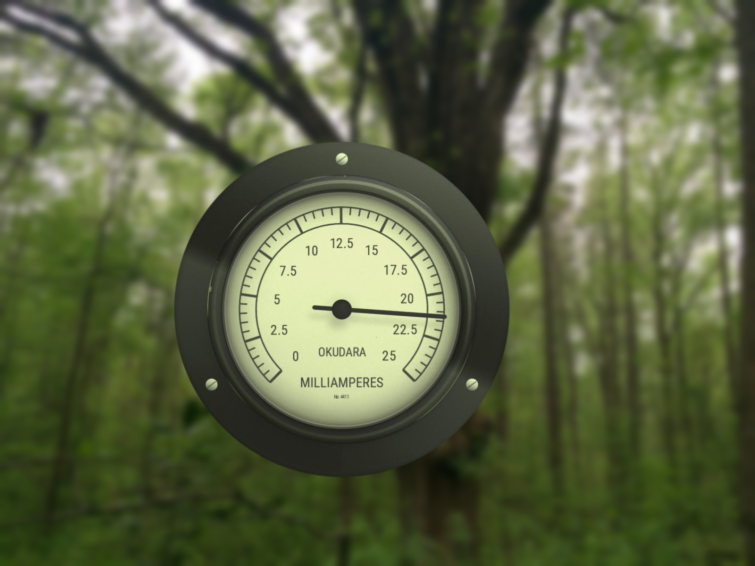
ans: mA 21.25
